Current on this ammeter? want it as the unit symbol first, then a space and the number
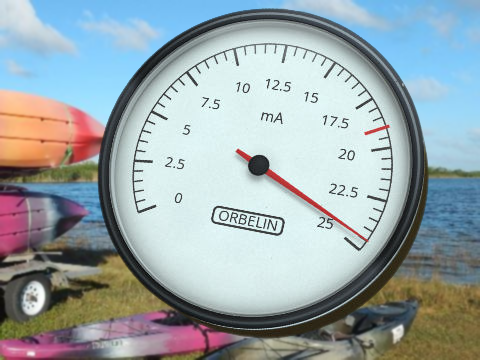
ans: mA 24.5
